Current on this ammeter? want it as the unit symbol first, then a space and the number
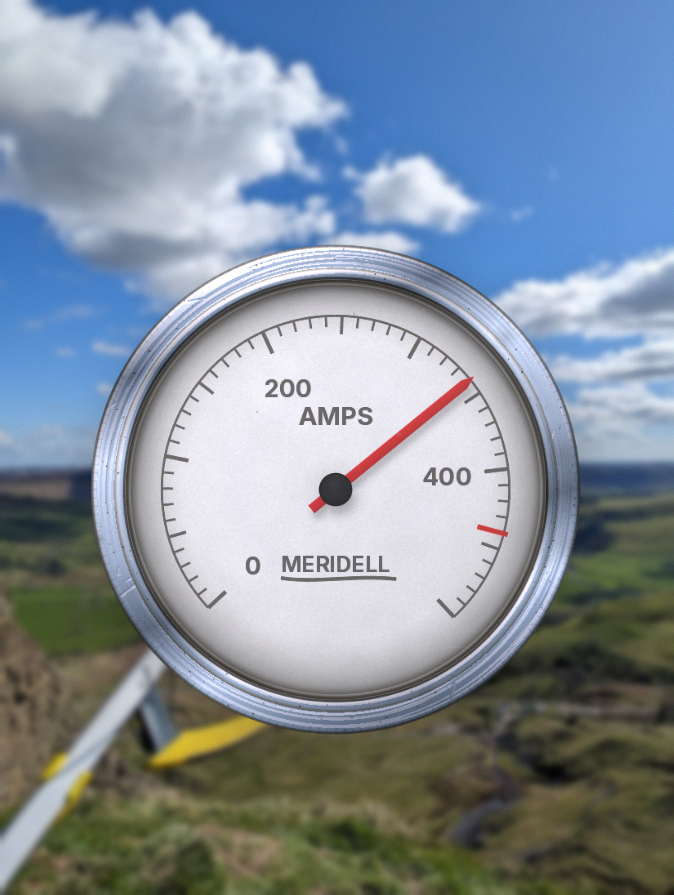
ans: A 340
